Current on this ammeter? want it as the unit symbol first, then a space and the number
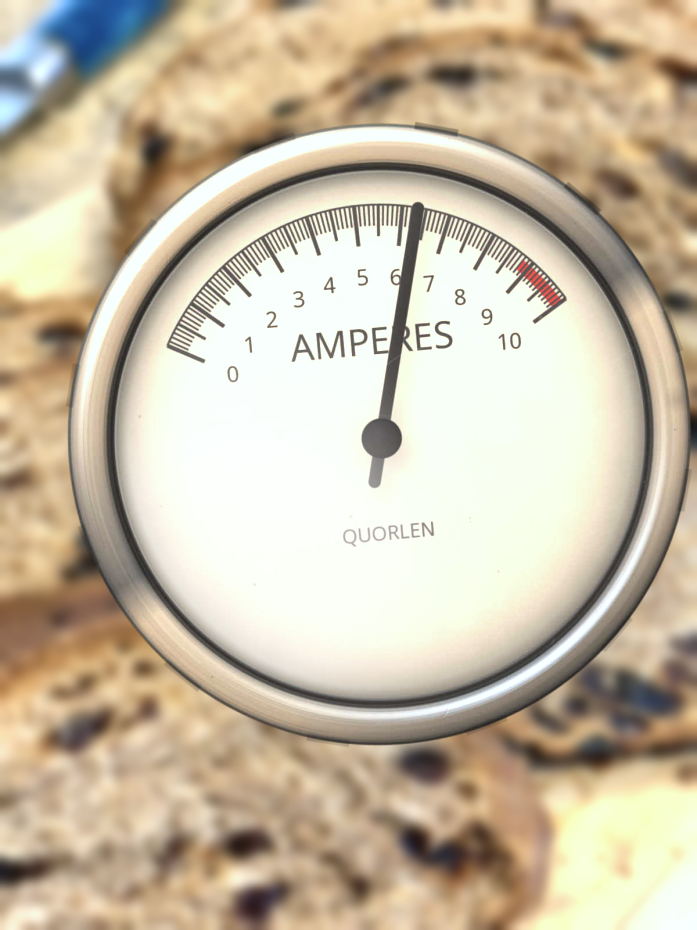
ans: A 6.3
